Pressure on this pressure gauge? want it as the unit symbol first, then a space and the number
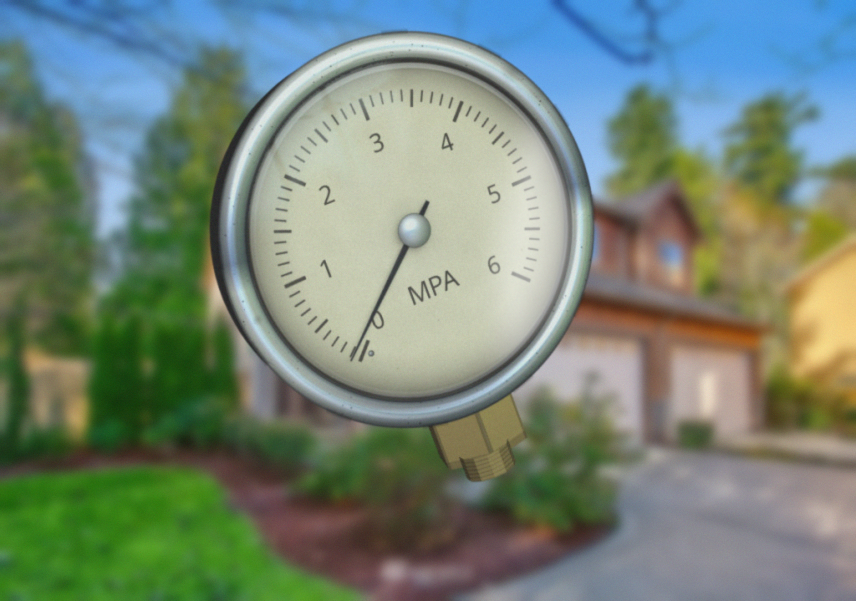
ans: MPa 0.1
